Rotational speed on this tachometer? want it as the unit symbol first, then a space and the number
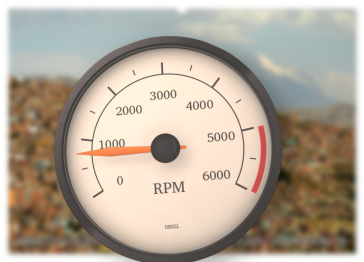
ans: rpm 750
